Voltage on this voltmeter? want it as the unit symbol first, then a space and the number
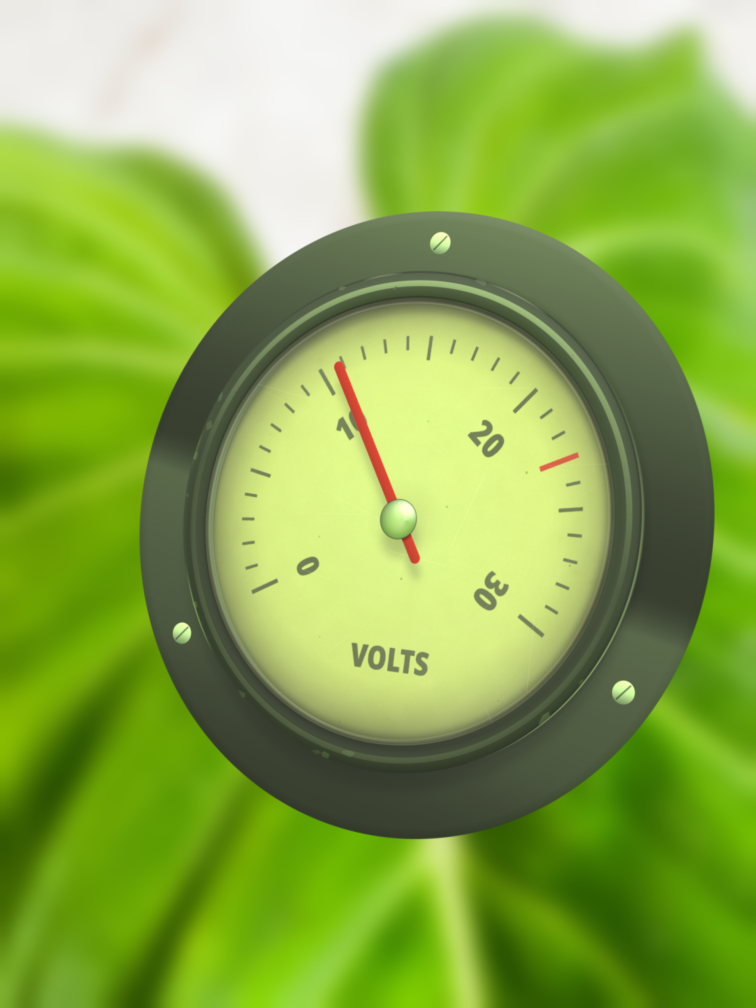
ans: V 11
